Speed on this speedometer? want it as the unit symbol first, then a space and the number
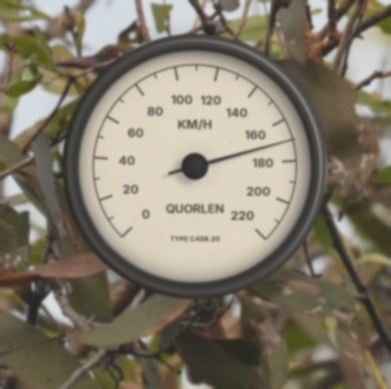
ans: km/h 170
